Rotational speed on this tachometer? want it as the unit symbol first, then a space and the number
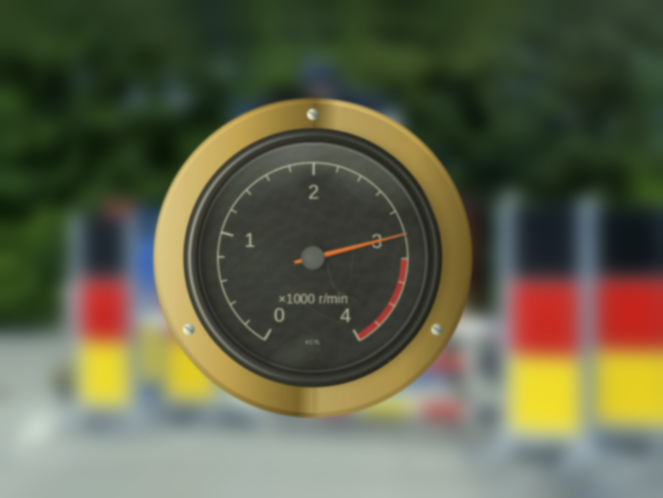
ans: rpm 3000
